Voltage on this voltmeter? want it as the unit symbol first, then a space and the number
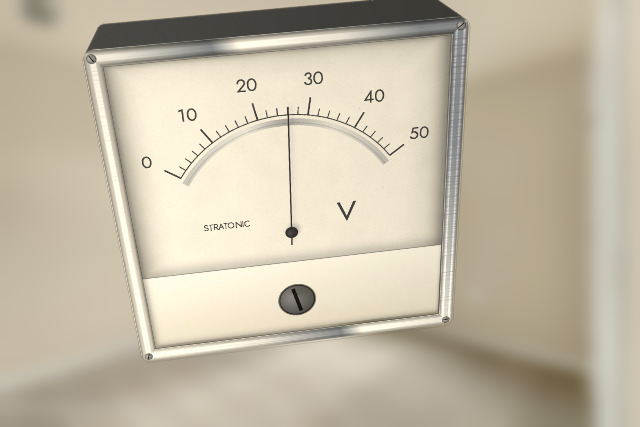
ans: V 26
